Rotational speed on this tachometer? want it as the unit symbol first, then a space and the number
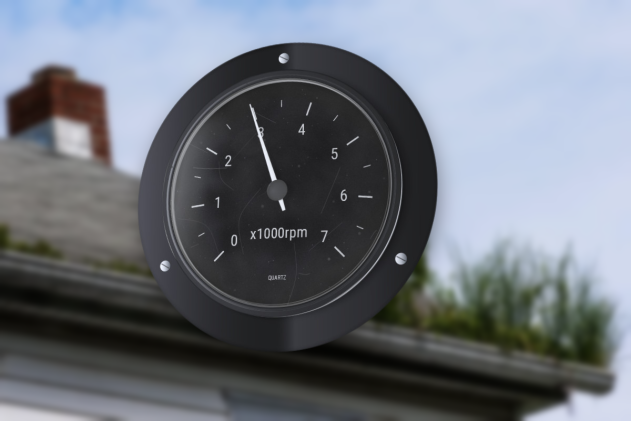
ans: rpm 3000
